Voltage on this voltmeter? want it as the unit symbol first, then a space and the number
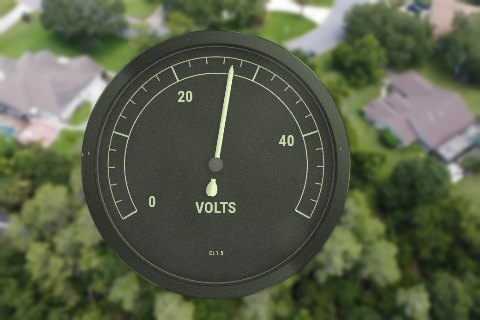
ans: V 27
